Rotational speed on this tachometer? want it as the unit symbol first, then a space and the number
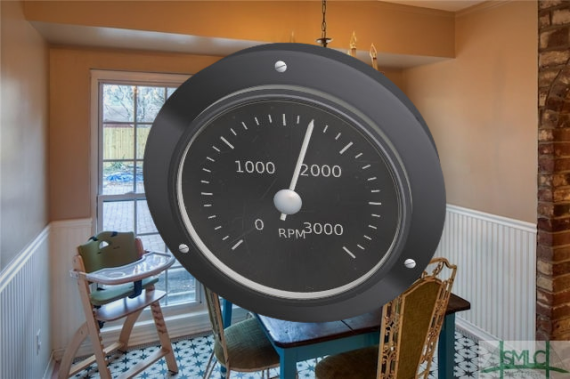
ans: rpm 1700
